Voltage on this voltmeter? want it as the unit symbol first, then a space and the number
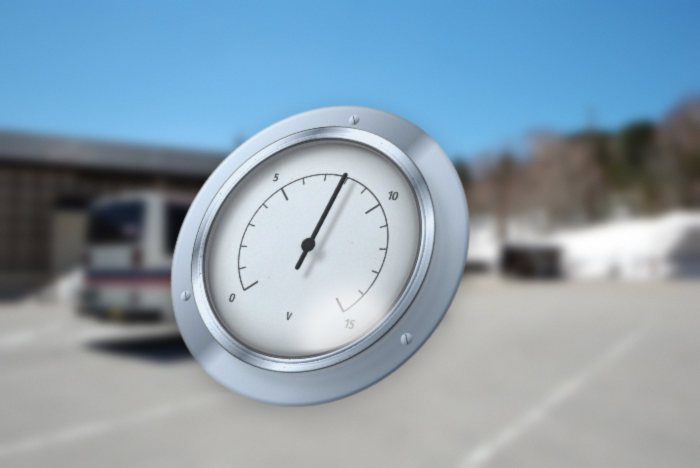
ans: V 8
